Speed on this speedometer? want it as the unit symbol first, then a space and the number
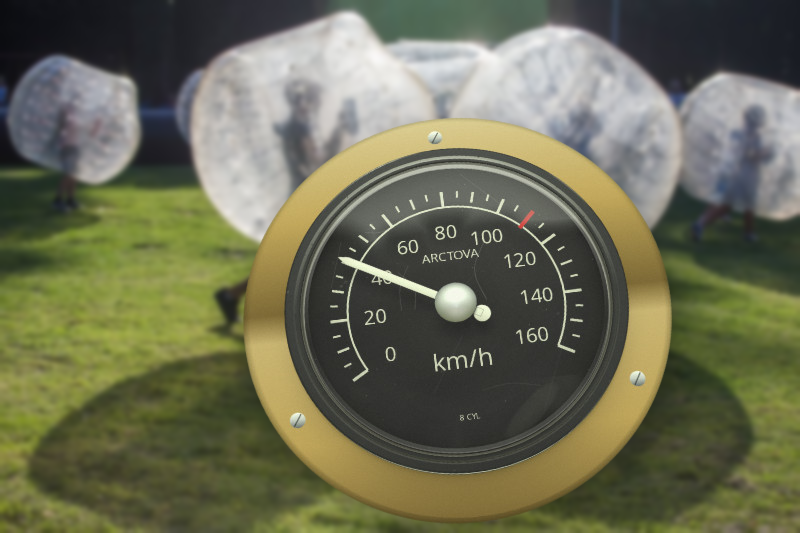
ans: km/h 40
